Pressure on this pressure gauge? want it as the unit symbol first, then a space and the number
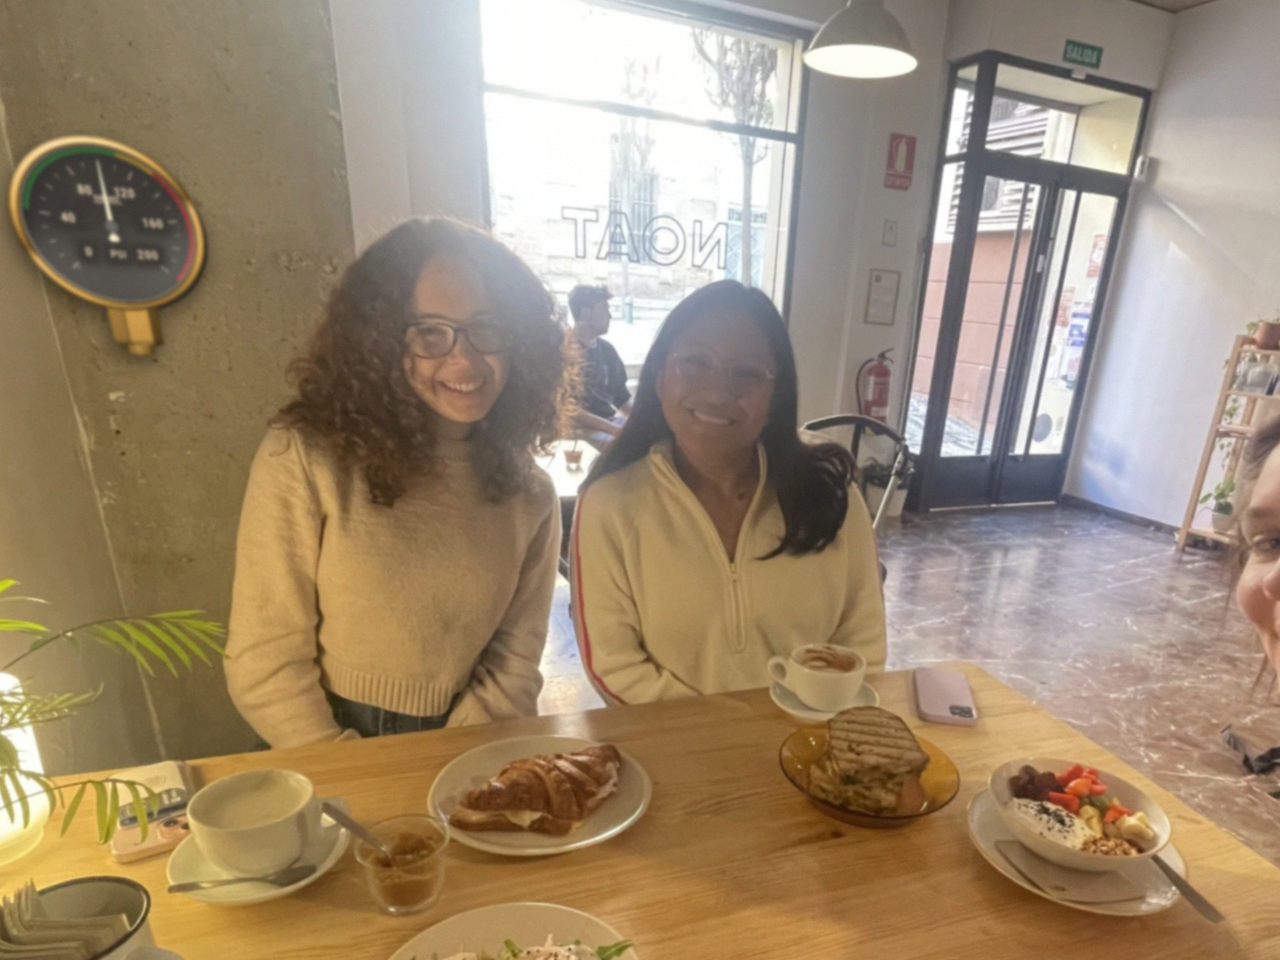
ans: psi 100
